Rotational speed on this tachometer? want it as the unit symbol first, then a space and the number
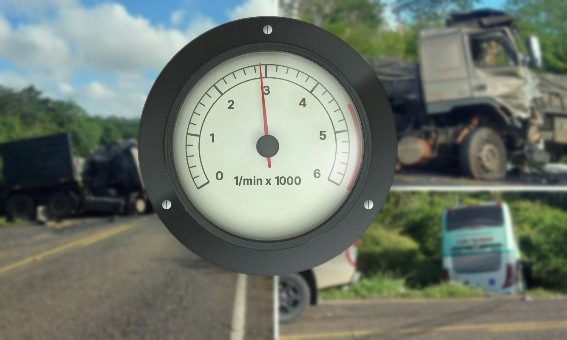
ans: rpm 2900
